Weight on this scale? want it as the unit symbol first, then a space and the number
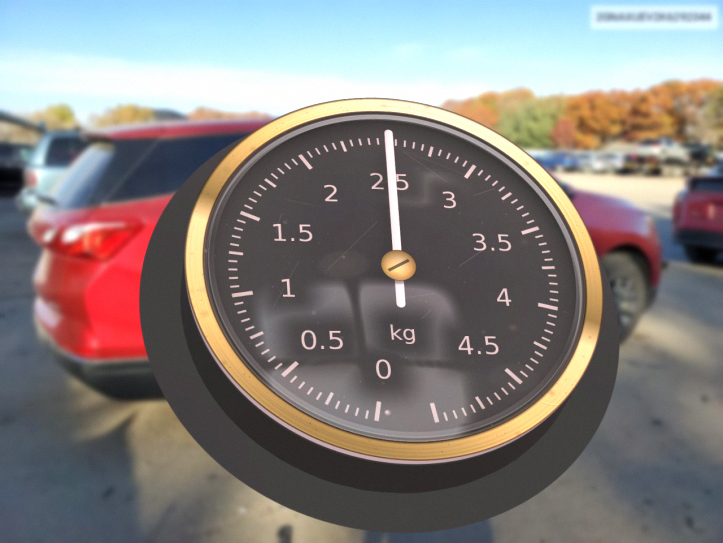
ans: kg 2.5
